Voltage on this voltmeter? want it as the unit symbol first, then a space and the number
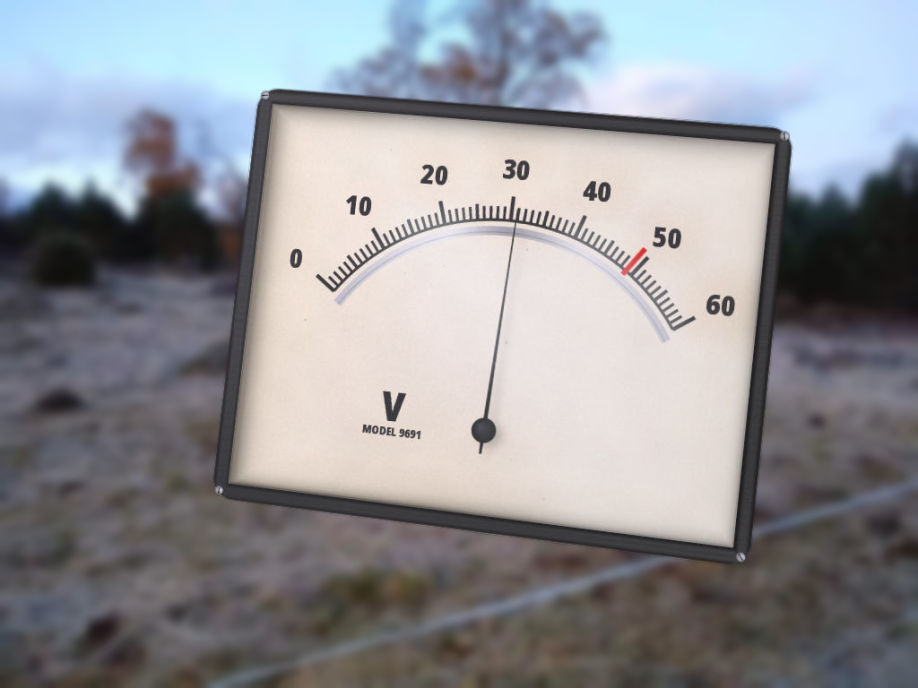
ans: V 31
